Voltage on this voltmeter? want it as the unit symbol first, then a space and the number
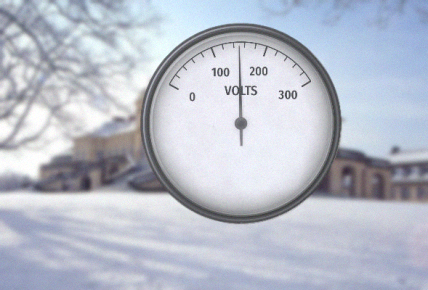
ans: V 150
